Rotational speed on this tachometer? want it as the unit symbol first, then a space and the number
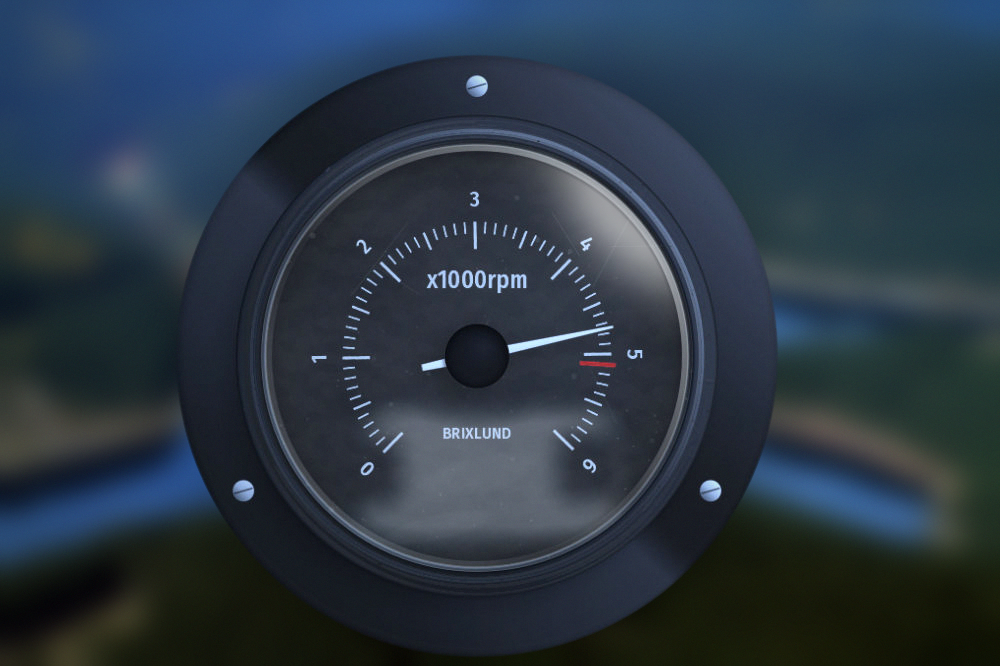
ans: rpm 4750
